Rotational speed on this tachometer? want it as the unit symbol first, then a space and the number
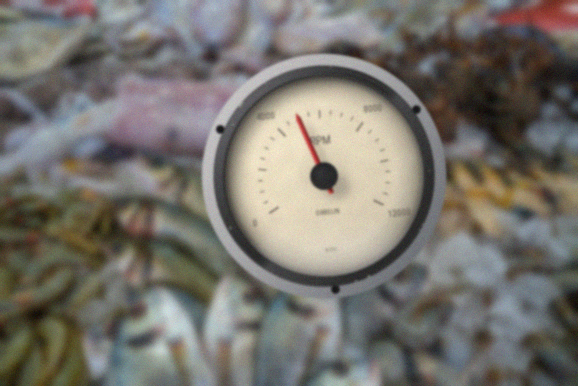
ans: rpm 5000
